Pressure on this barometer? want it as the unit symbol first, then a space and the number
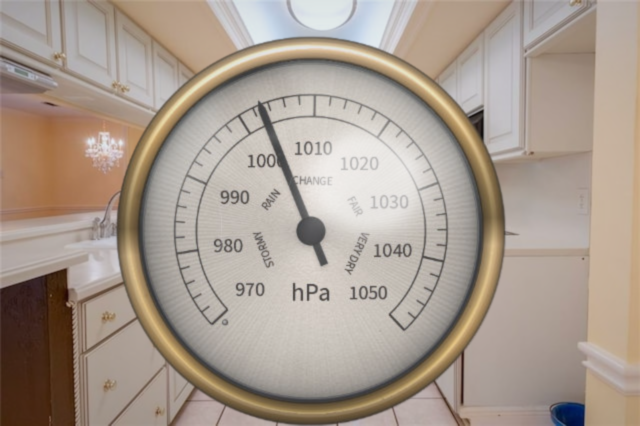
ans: hPa 1003
